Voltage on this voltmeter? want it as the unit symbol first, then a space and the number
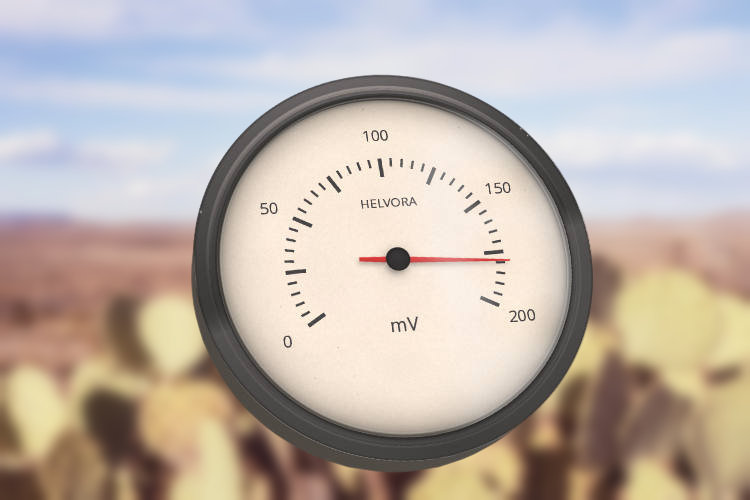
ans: mV 180
